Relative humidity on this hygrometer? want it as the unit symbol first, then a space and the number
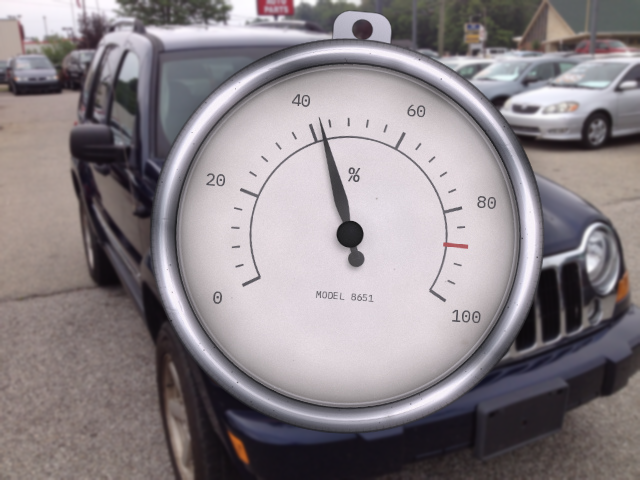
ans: % 42
